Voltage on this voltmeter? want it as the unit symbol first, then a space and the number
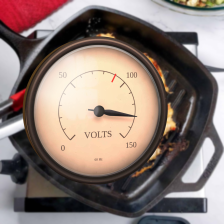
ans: V 130
